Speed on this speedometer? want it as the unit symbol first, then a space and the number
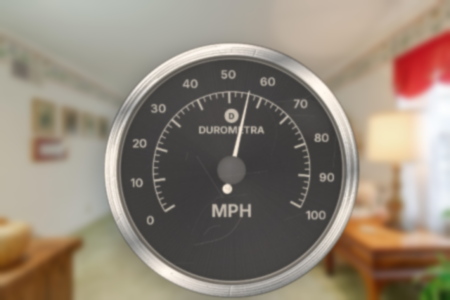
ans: mph 56
